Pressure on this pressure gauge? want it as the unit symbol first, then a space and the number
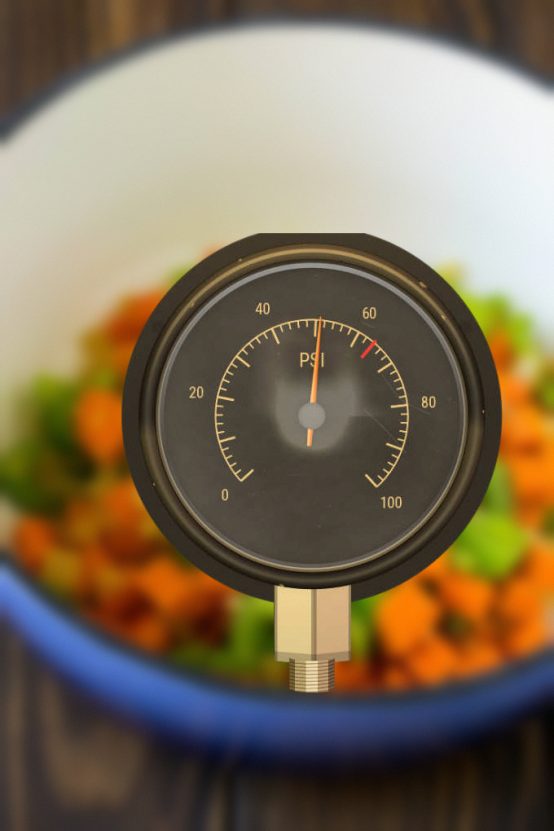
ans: psi 51
